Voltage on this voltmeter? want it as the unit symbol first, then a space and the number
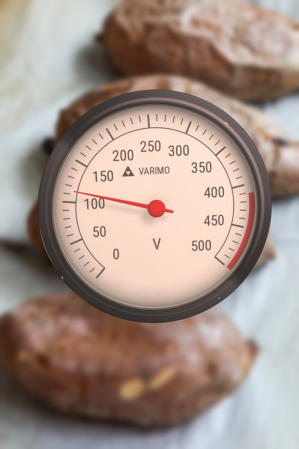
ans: V 115
